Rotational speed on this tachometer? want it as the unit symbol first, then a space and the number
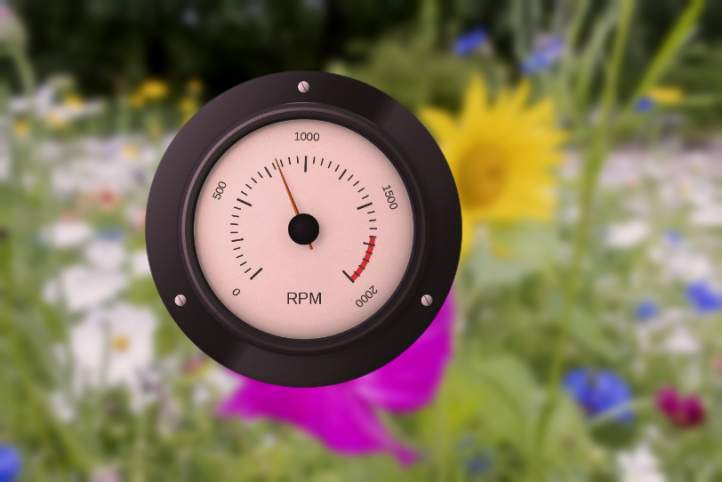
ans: rpm 825
